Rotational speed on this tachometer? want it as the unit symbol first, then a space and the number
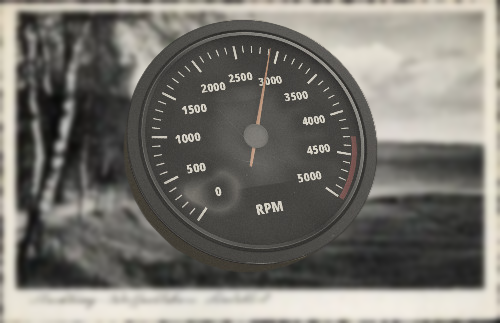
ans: rpm 2900
